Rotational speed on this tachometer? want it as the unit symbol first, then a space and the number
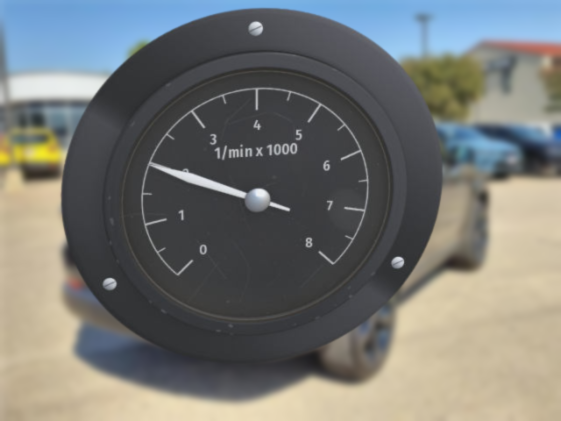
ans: rpm 2000
